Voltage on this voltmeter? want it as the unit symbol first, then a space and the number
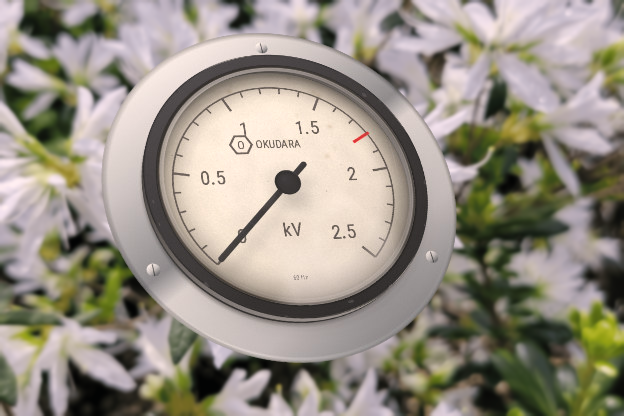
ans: kV 0
